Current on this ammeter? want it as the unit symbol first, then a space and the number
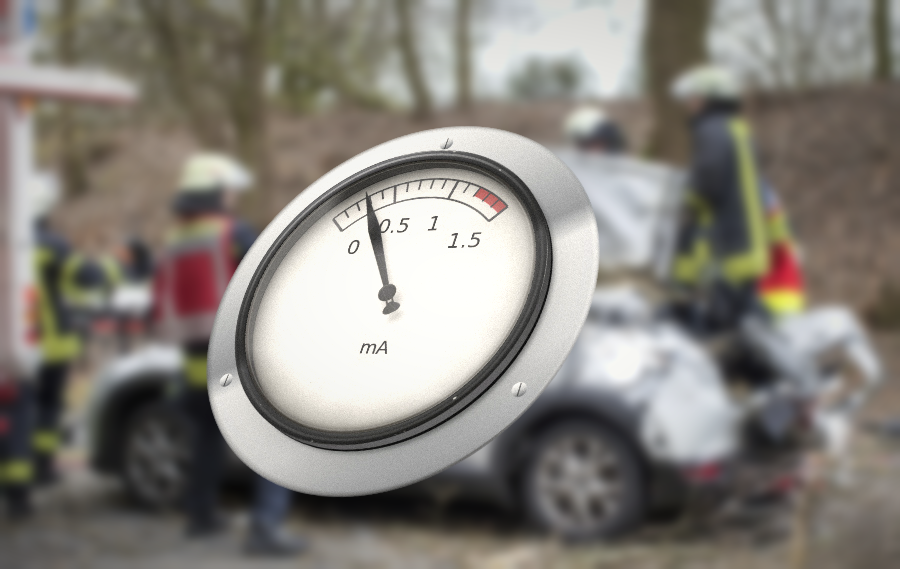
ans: mA 0.3
